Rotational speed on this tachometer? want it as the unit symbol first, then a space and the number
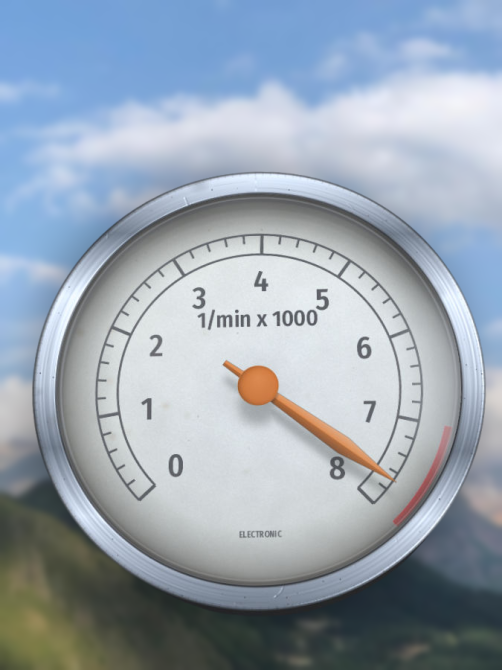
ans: rpm 7700
